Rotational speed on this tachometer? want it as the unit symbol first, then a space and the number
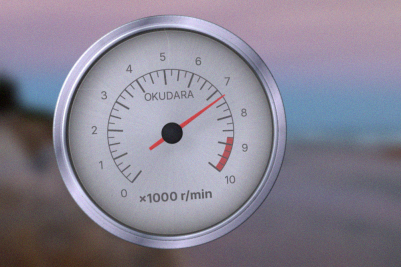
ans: rpm 7250
